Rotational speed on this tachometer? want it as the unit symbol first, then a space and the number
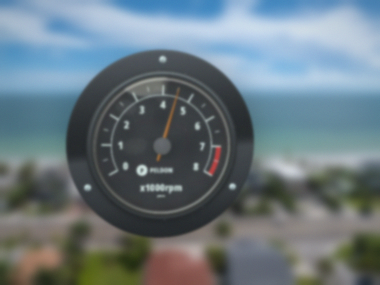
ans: rpm 4500
